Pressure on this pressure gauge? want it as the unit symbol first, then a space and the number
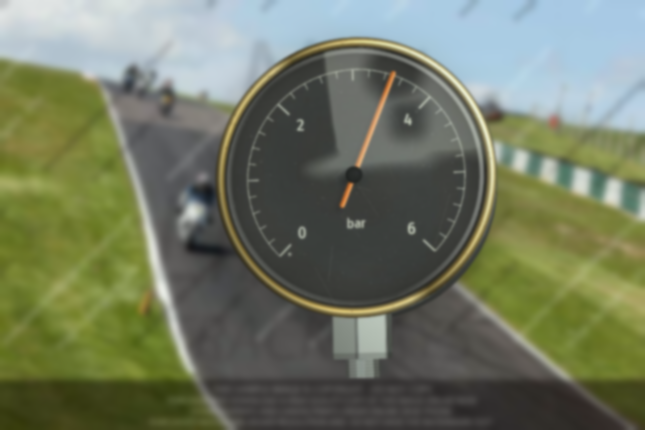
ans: bar 3.5
